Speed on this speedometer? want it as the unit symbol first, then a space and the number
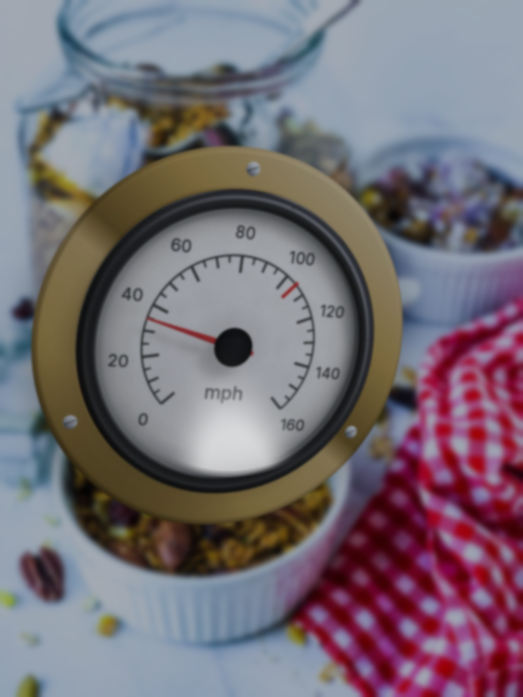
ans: mph 35
